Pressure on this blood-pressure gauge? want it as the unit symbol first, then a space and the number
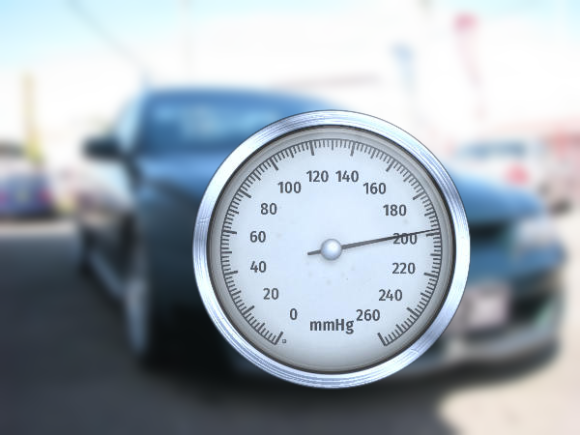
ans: mmHg 198
